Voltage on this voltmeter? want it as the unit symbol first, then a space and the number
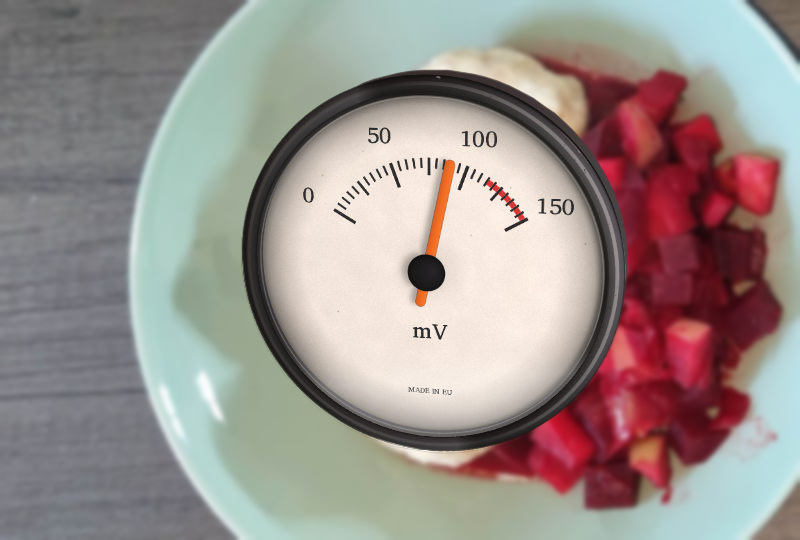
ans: mV 90
